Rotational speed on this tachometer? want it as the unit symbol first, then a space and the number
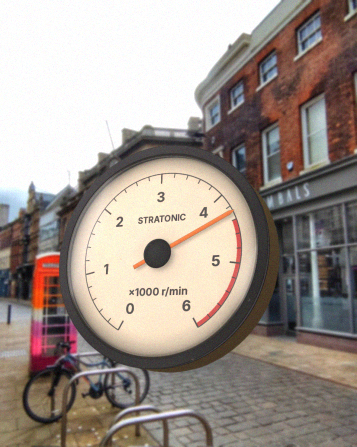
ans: rpm 4300
